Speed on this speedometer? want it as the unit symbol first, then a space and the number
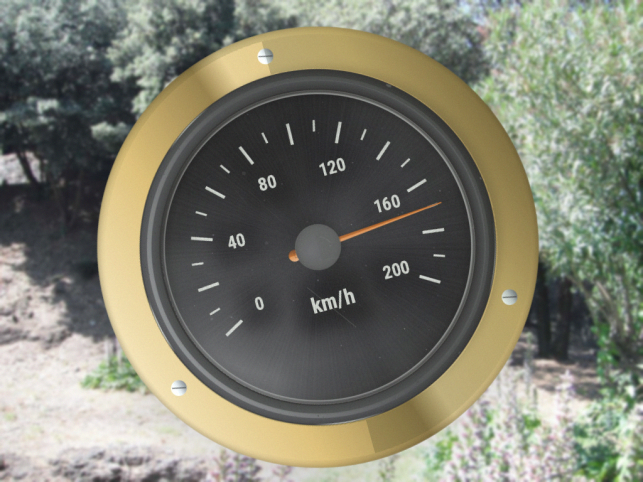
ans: km/h 170
